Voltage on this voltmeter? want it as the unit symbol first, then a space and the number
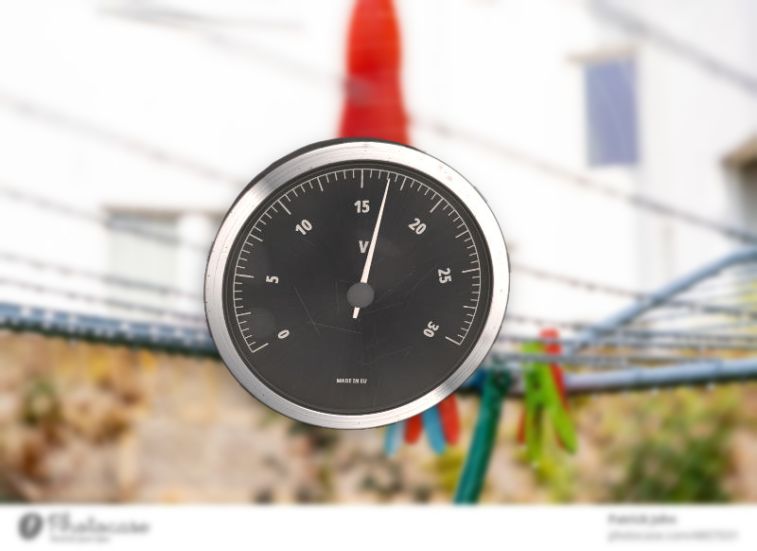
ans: V 16.5
